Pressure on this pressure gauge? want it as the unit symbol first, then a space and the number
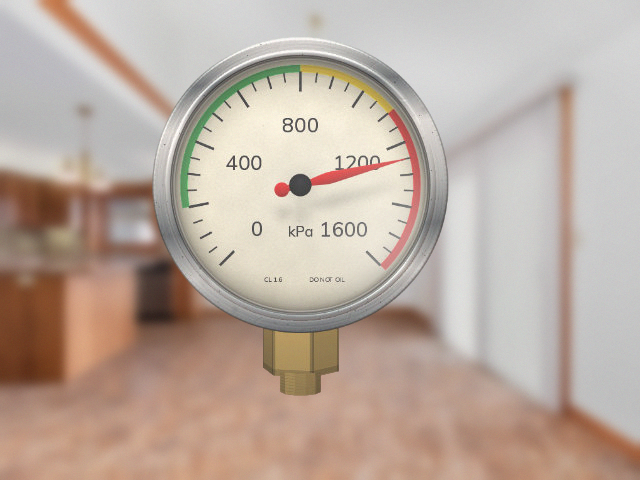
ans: kPa 1250
